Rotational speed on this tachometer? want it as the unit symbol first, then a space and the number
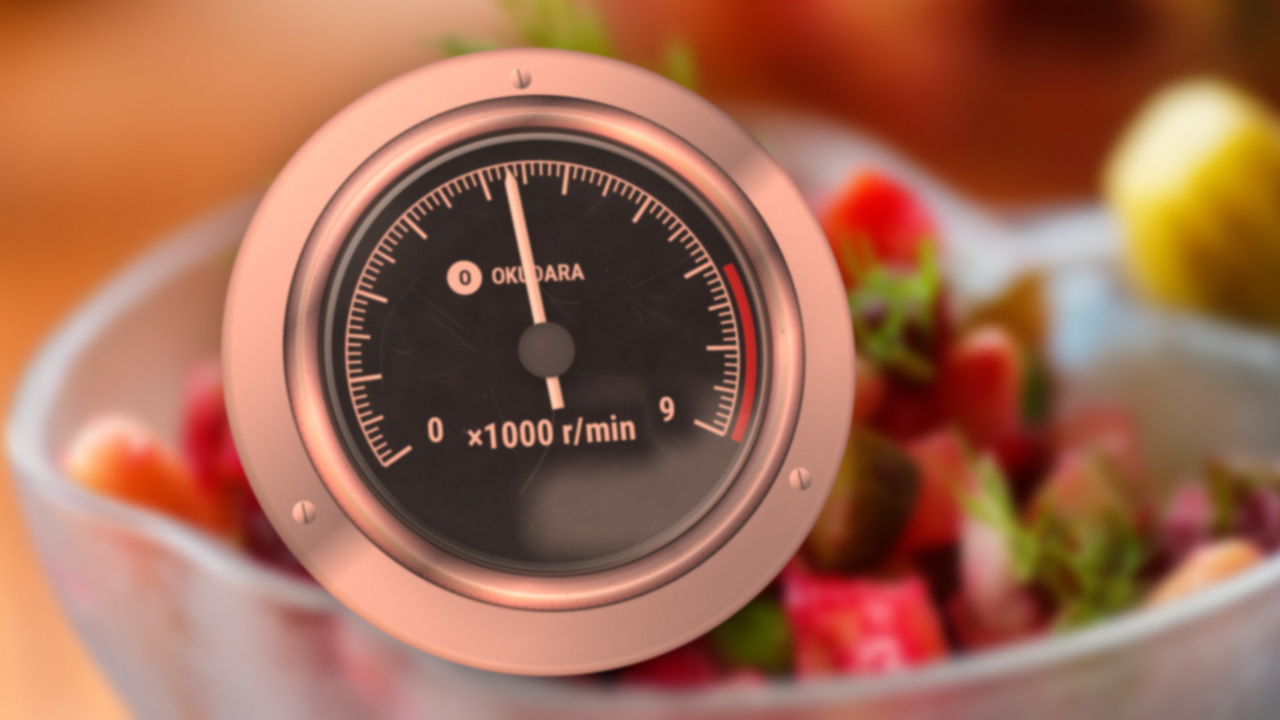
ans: rpm 4300
